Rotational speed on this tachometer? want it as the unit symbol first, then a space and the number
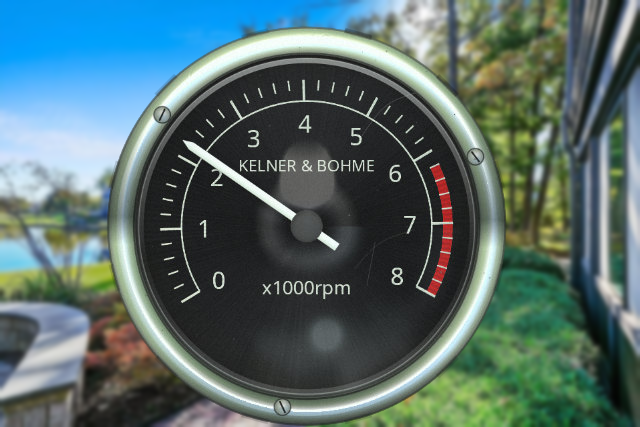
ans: rpm 2200
